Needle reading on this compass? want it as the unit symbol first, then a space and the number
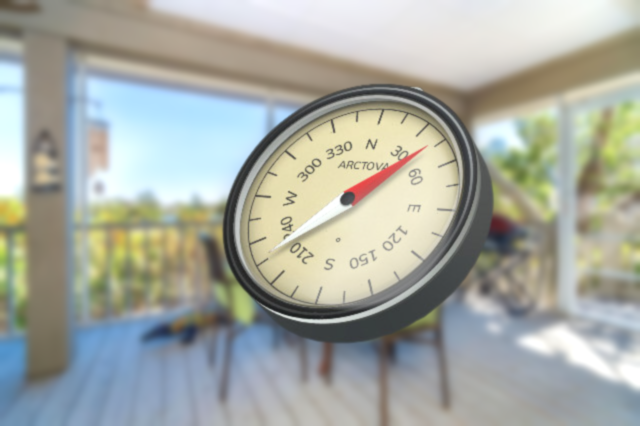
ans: ° 45
